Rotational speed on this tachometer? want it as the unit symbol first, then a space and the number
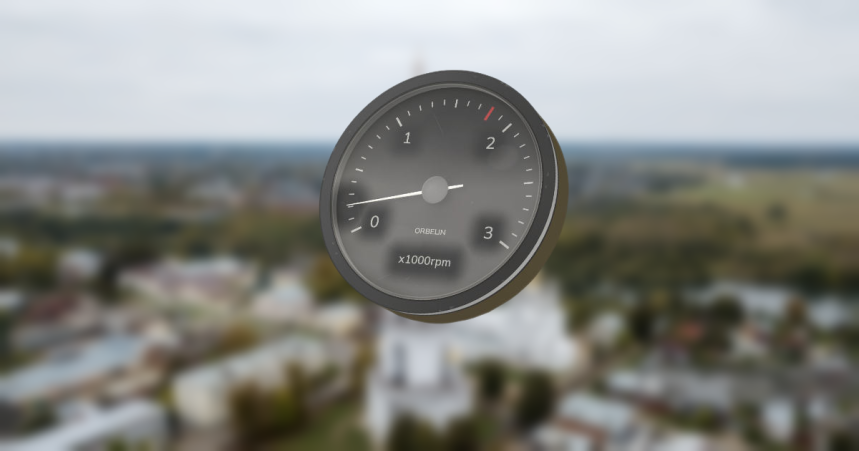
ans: rpm 200
